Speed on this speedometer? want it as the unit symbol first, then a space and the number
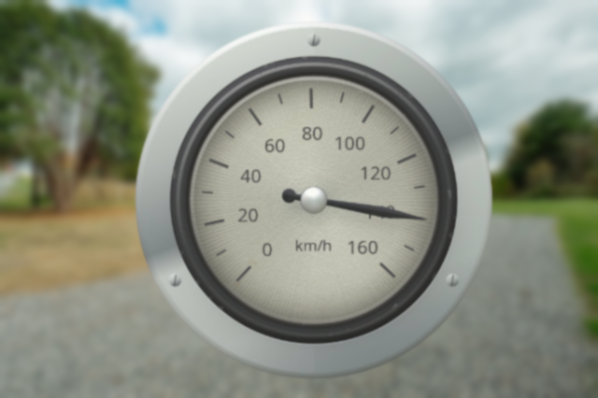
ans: km/h 140
